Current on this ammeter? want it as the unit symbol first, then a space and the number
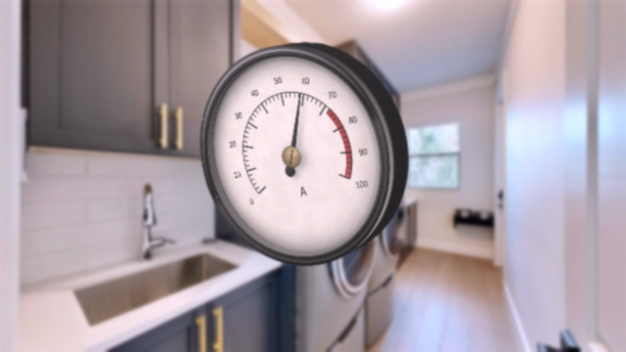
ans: A 60
